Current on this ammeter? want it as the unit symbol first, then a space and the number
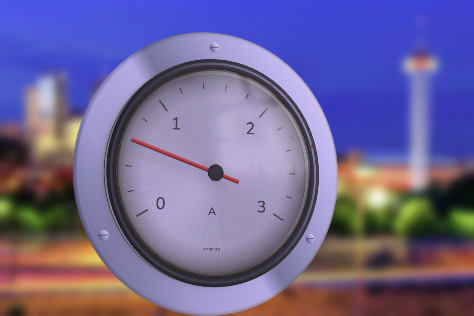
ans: A 0.6
